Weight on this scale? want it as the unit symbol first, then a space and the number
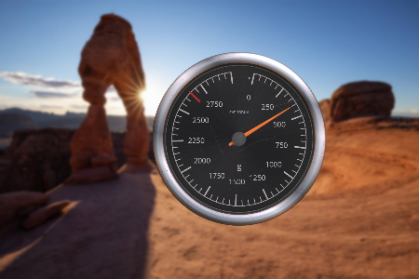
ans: g 400
